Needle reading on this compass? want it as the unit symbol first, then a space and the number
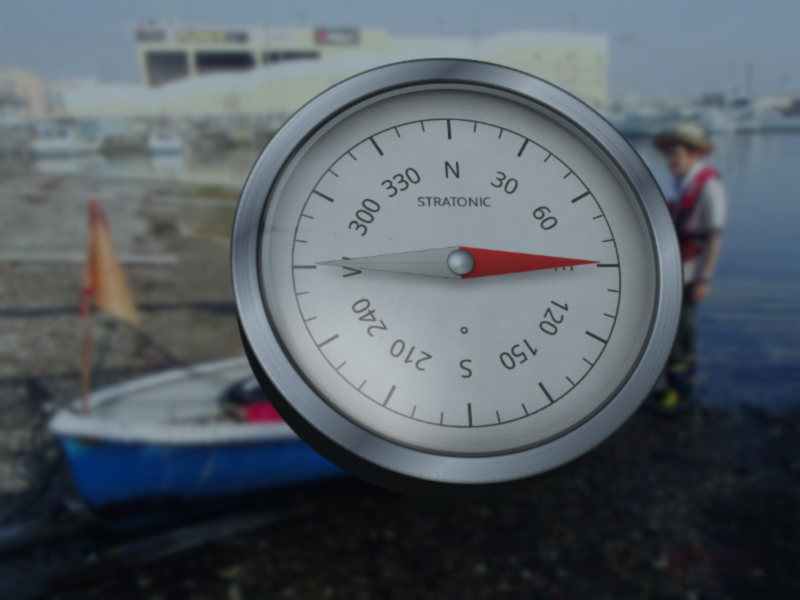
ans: ° 90
